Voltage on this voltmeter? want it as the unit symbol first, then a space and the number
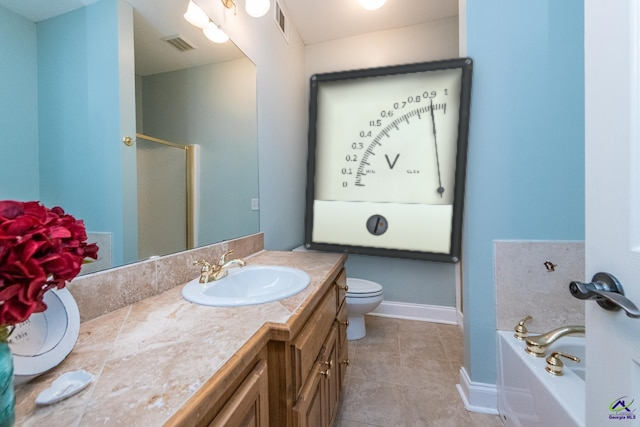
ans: V 0.9
